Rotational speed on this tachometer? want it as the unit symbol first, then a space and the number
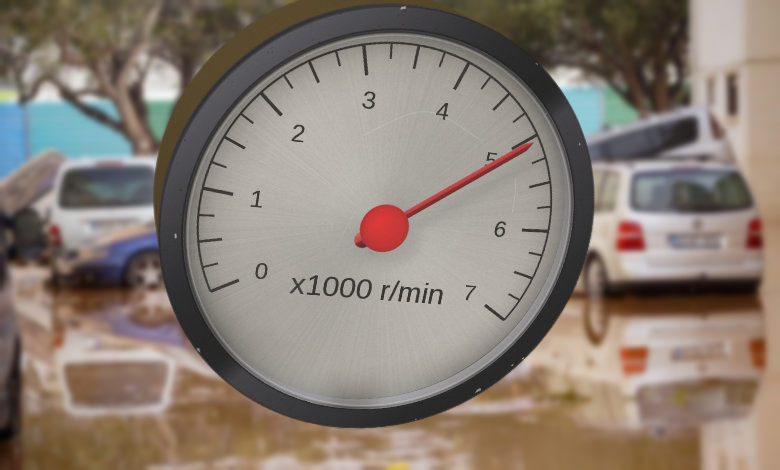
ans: rpm 5000
